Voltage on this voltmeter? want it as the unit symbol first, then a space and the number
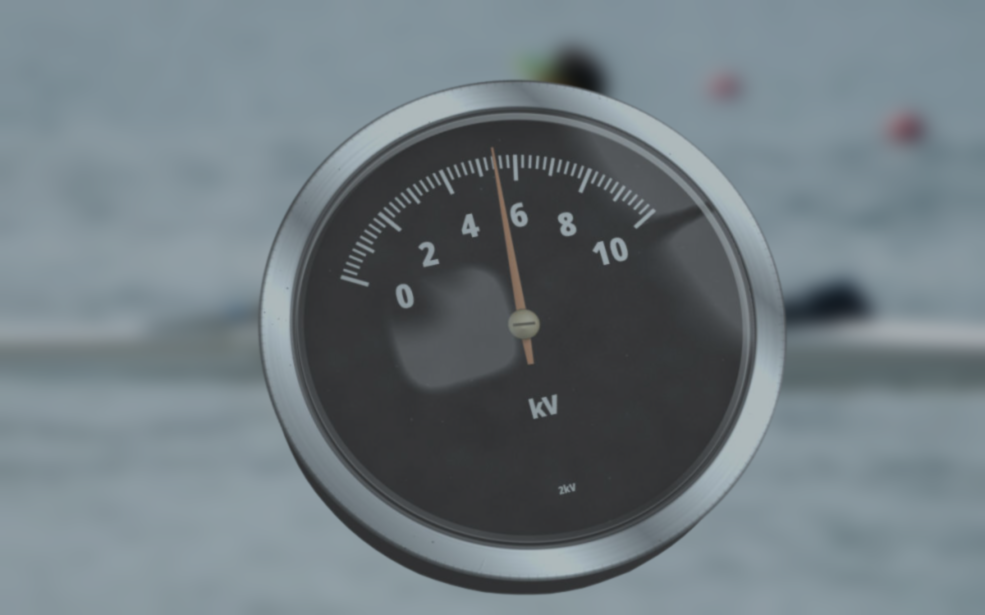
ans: kV 5.4
